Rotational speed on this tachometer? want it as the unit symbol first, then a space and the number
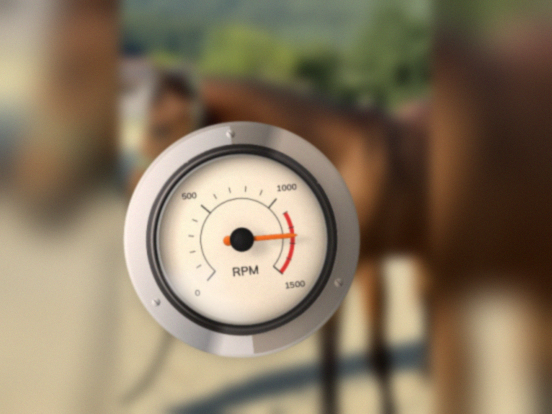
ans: rpm 1250
